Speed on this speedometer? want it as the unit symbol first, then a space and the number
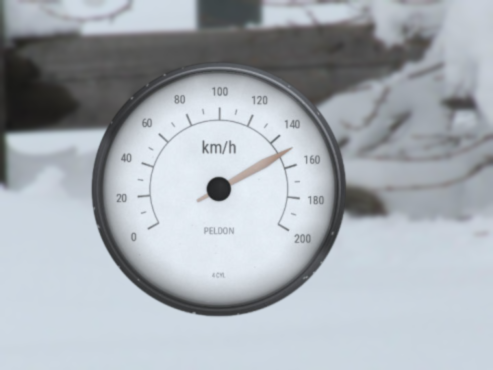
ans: km/h 150
